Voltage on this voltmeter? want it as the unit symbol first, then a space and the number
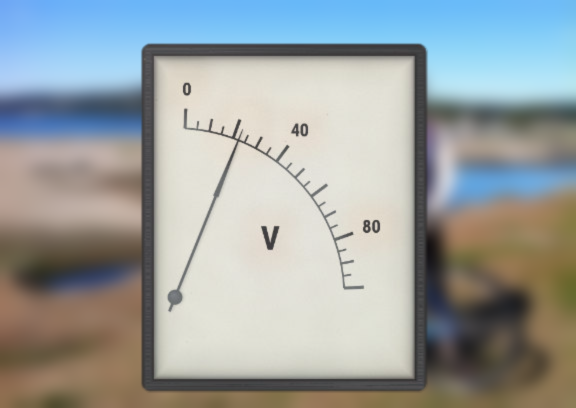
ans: V 22.5
